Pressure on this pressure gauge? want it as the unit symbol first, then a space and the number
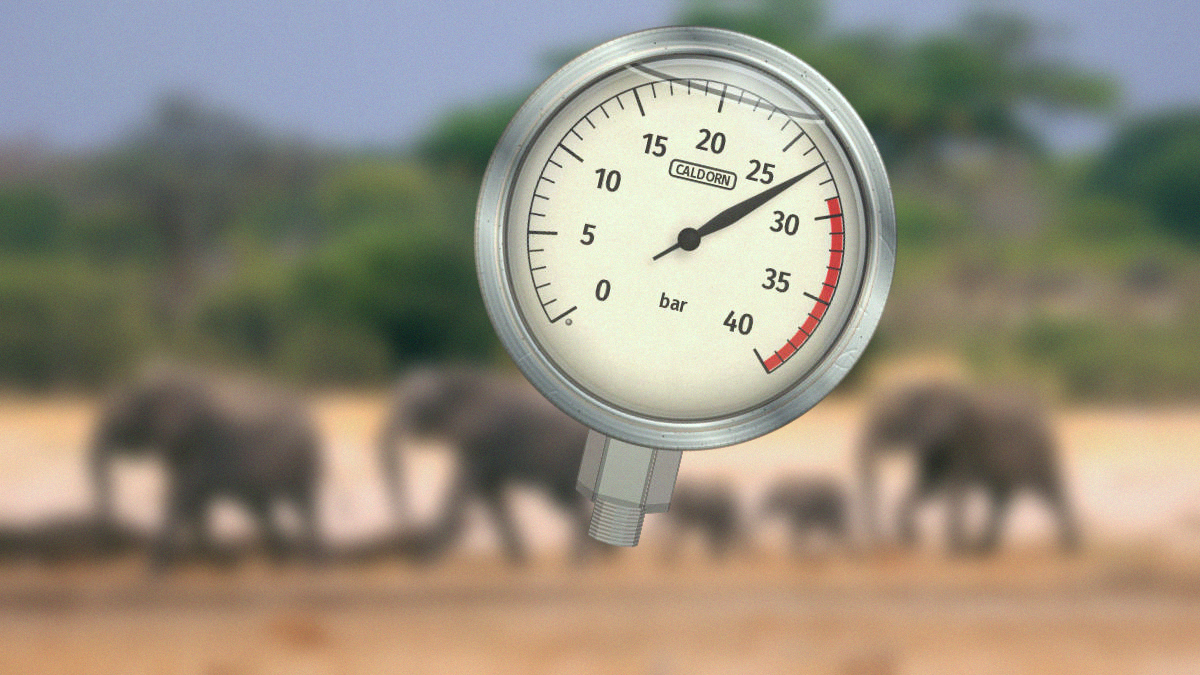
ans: bar 27
